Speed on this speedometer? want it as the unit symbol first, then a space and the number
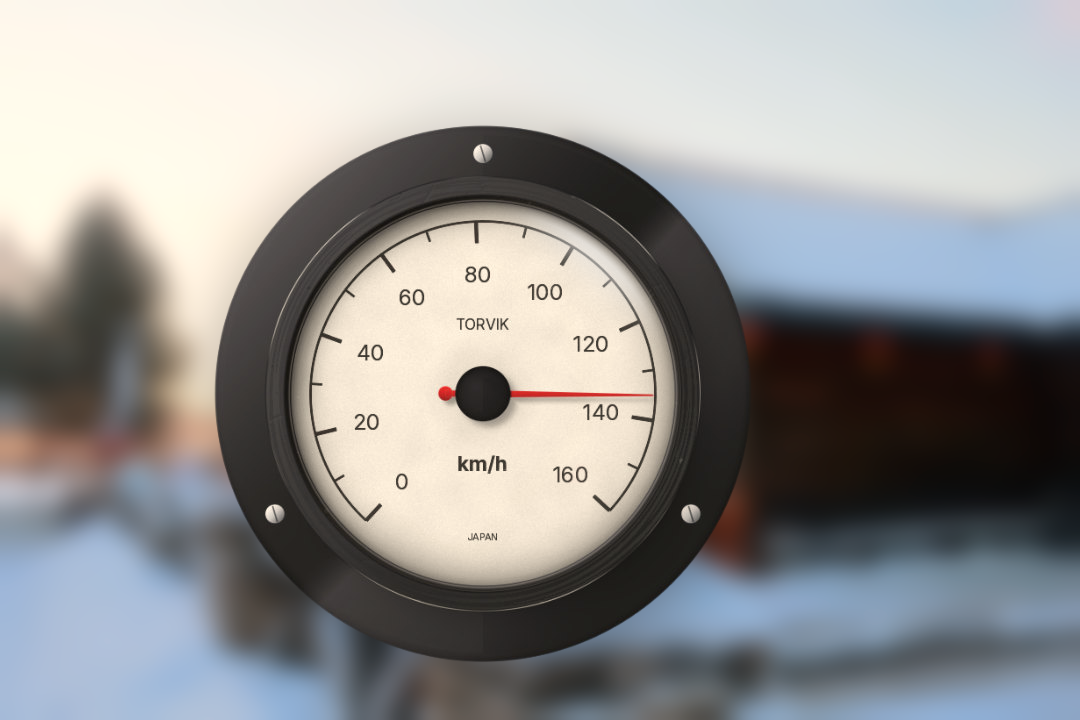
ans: km/h 135
